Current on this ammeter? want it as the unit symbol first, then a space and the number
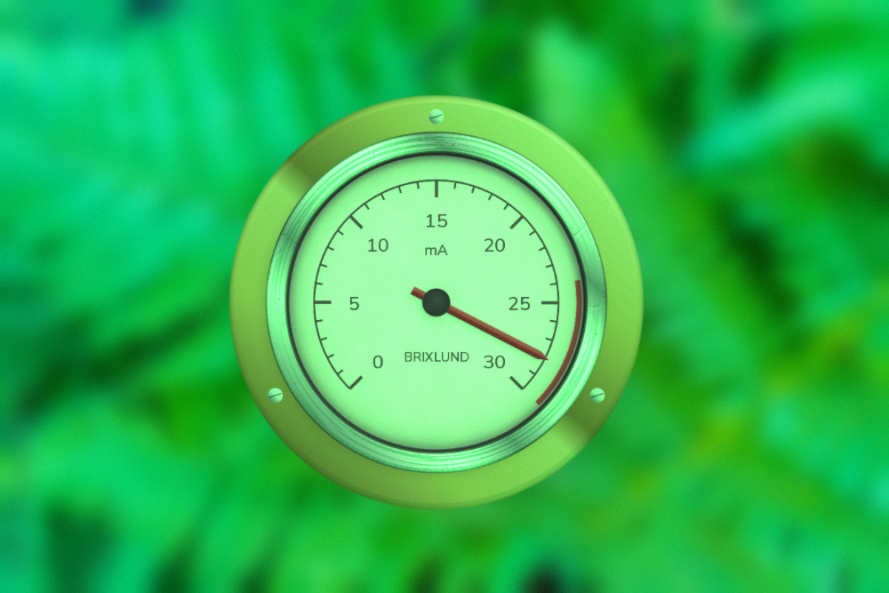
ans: mA 28
